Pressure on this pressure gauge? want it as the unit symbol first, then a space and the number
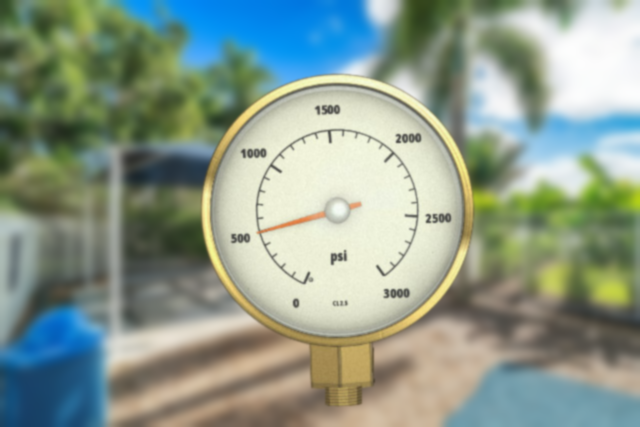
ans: psi 500
